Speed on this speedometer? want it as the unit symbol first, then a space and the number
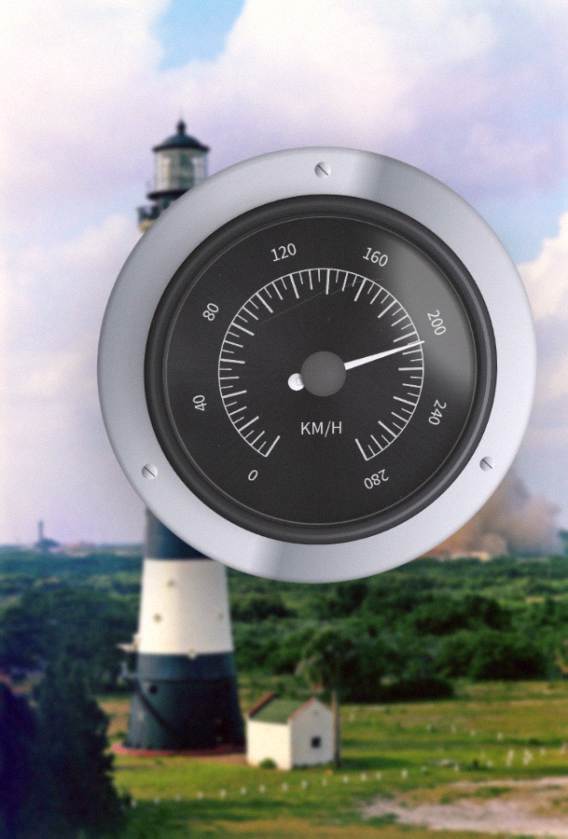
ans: km/h 205
